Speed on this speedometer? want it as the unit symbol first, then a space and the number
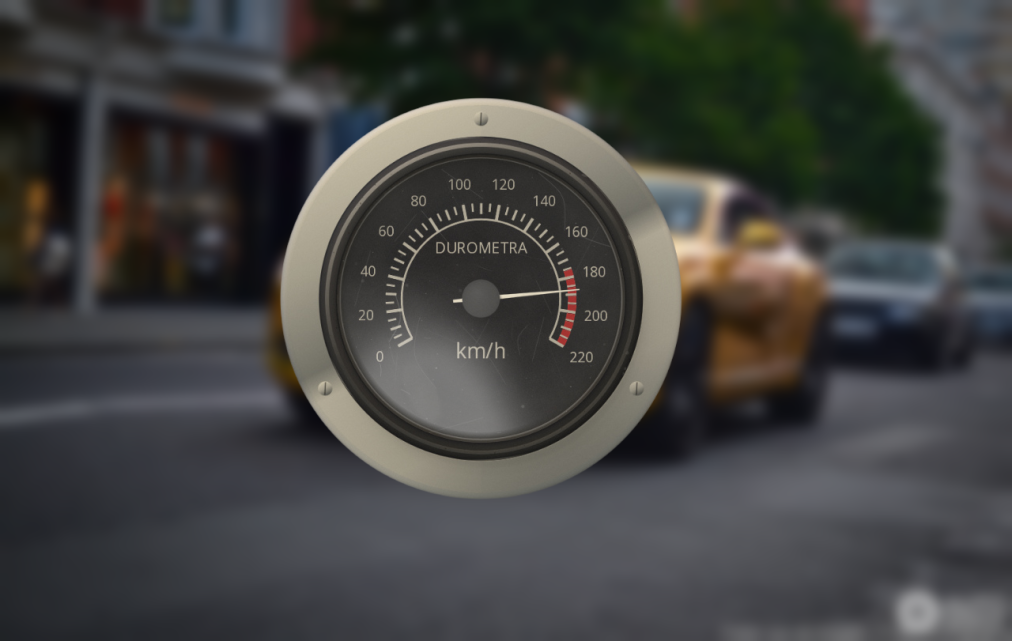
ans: km/h 187.5
